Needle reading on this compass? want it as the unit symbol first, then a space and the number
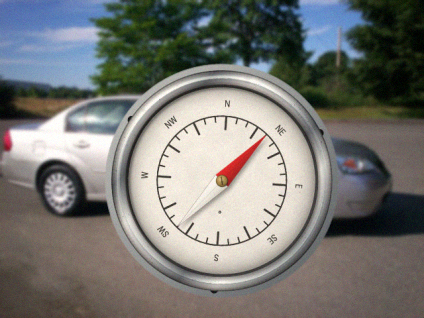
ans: ° 40
